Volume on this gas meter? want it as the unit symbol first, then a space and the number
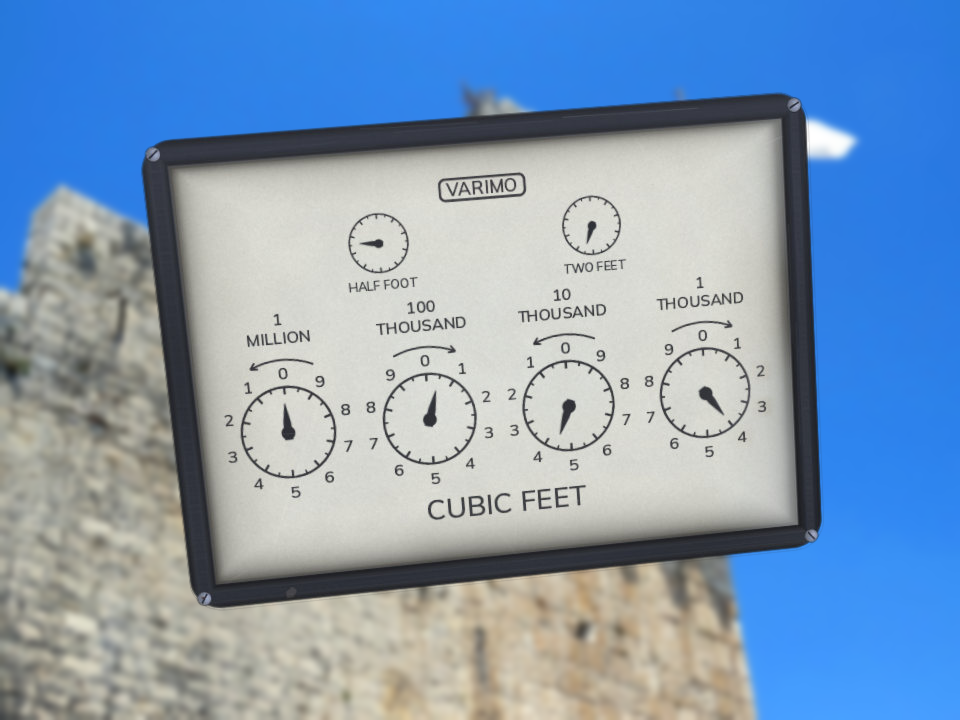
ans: ft³ 4400
